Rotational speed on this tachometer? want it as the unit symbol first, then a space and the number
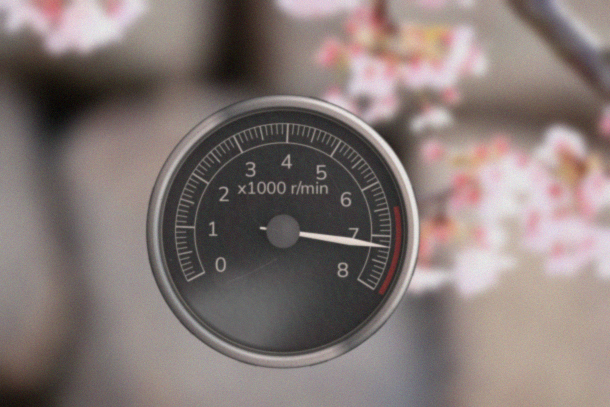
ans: rpm 7200
